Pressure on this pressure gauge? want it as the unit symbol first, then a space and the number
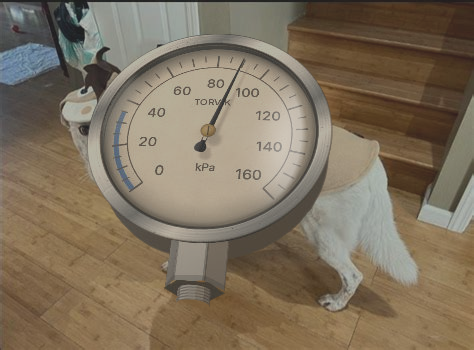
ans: kPa 90
